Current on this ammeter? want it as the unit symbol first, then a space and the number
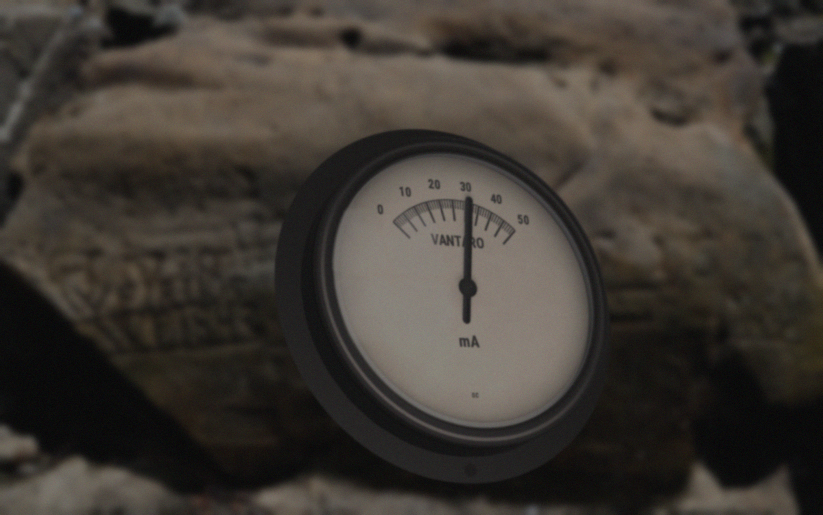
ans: mA 30
